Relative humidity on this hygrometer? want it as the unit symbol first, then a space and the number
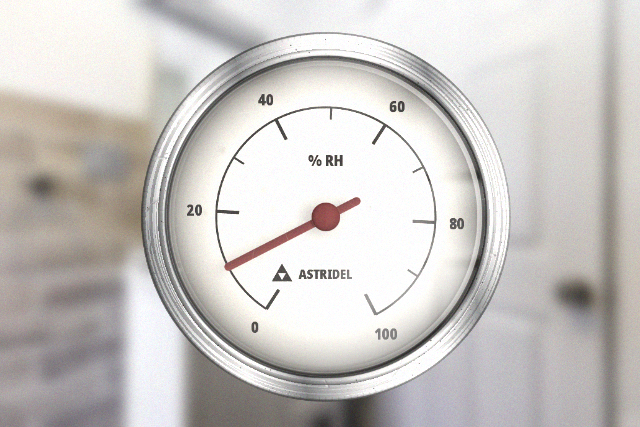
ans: % 10
